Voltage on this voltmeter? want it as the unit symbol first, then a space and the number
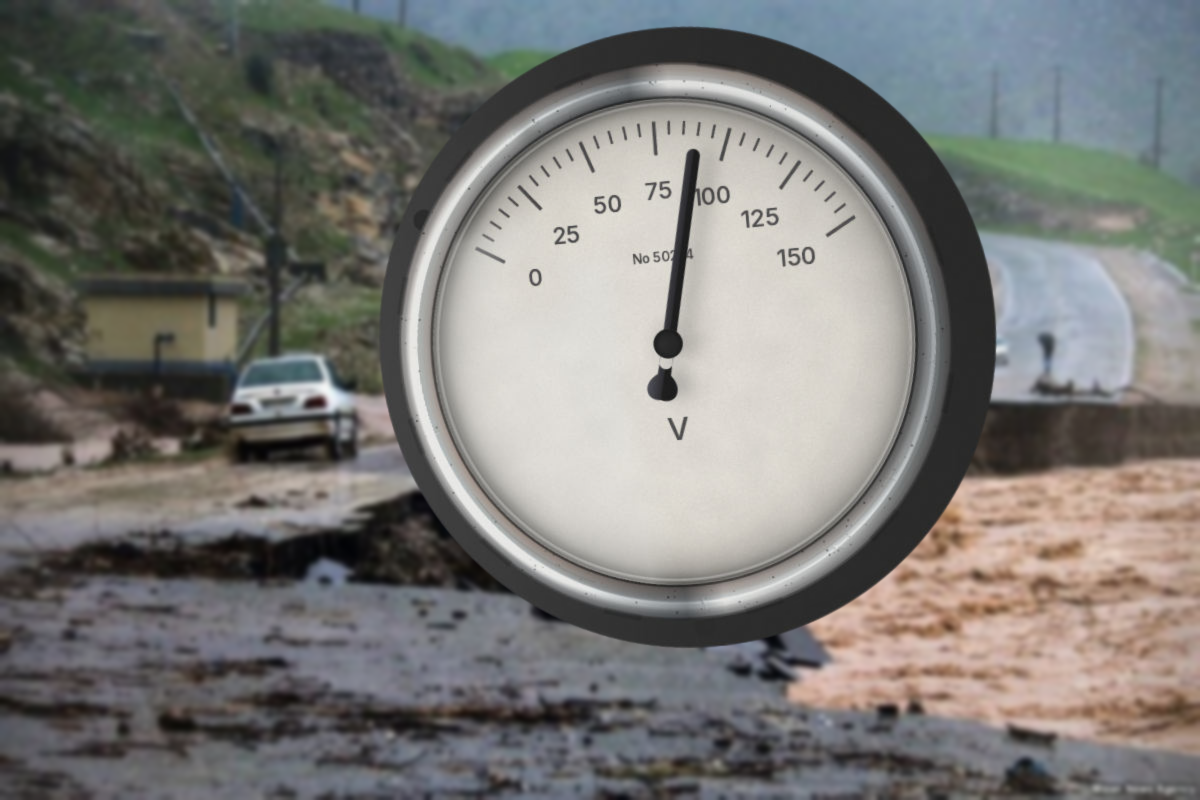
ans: V 90
